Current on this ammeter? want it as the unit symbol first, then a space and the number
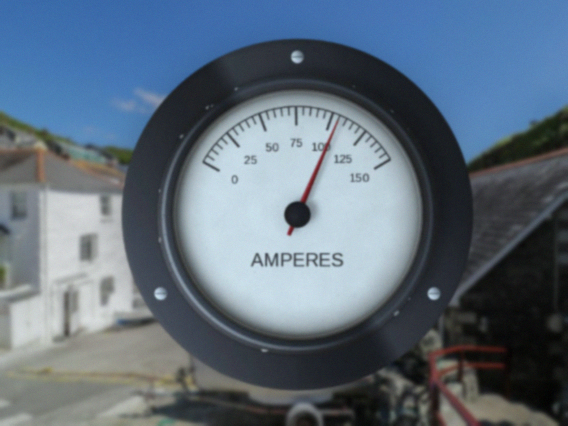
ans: A 105
